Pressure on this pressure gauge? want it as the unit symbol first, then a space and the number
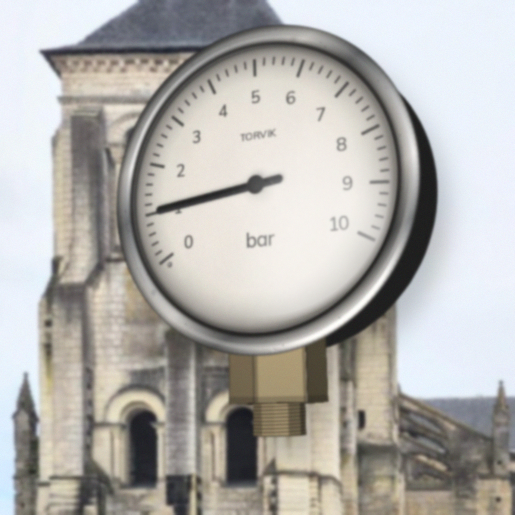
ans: bar 1
